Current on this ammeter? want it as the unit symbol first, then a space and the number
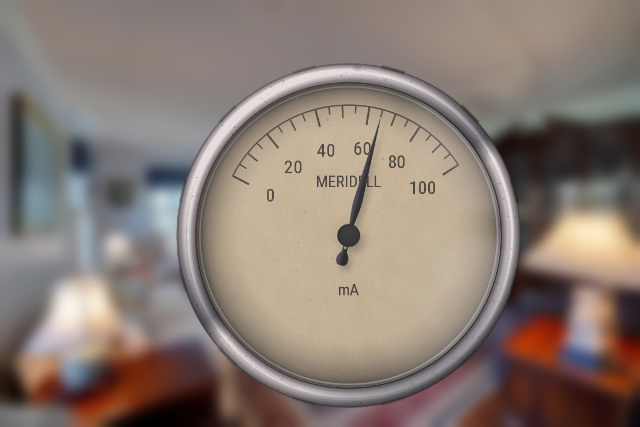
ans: mA 65
